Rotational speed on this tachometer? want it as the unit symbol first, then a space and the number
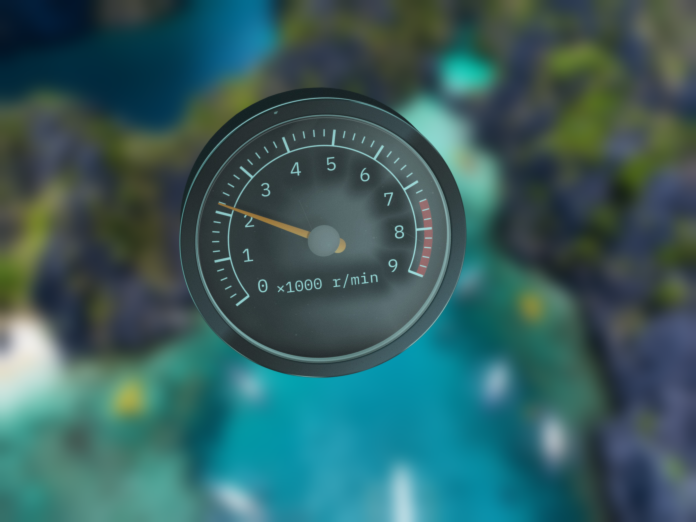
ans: rpm 2200
